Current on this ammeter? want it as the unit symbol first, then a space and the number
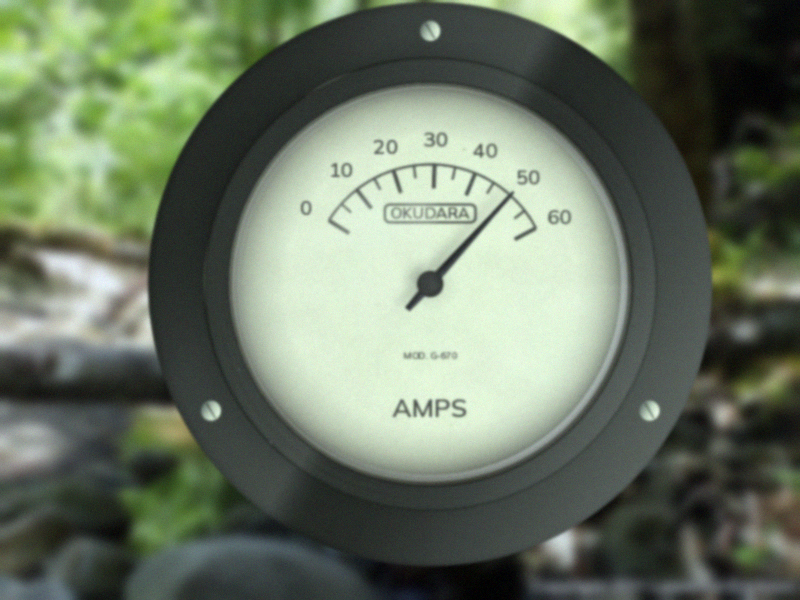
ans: A 50
